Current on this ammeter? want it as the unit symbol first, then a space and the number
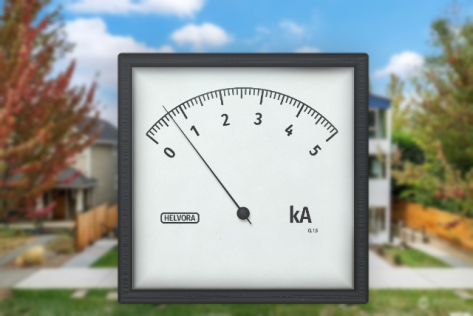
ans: kA 0.7
